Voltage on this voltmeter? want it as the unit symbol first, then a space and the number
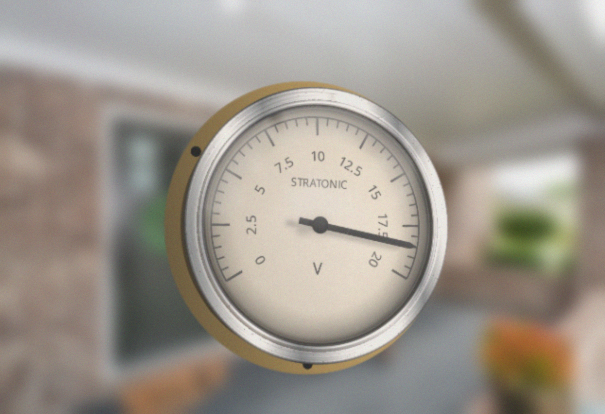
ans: V 18.5
